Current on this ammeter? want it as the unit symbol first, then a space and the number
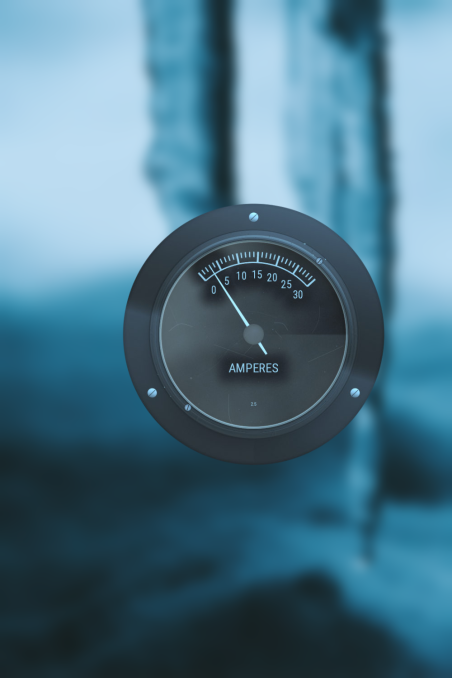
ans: A 3
